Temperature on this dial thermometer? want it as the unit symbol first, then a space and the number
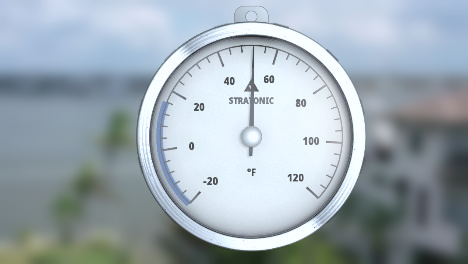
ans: °F 52
